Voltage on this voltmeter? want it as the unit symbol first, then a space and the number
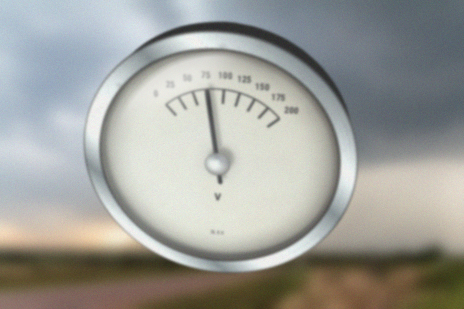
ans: V 75
